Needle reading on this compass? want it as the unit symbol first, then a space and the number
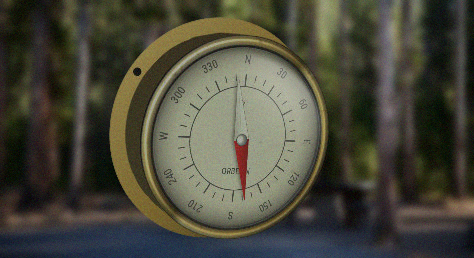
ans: ° 170
